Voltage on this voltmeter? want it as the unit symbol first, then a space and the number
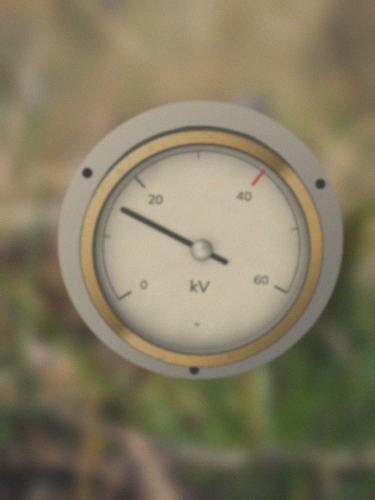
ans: kV 15
